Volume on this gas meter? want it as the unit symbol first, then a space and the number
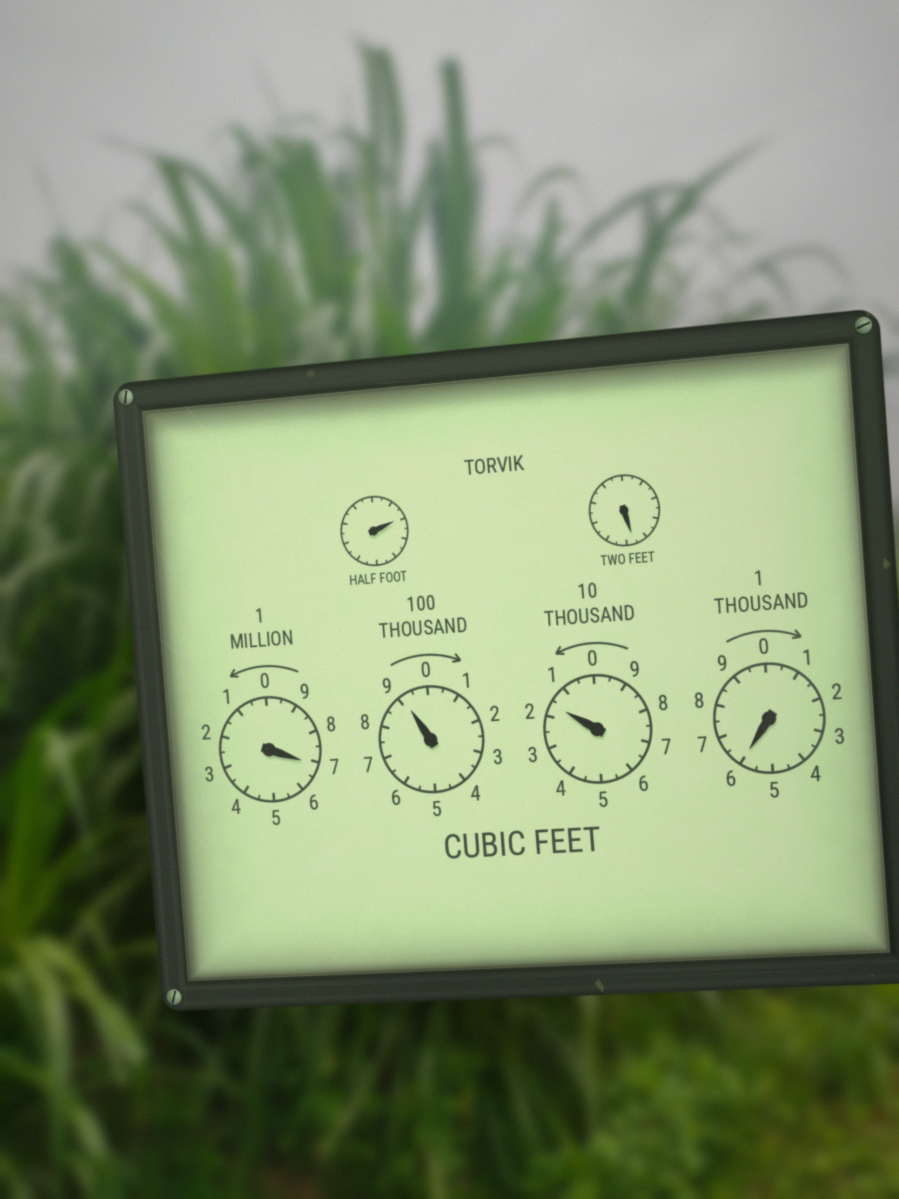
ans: ft³ 691600
